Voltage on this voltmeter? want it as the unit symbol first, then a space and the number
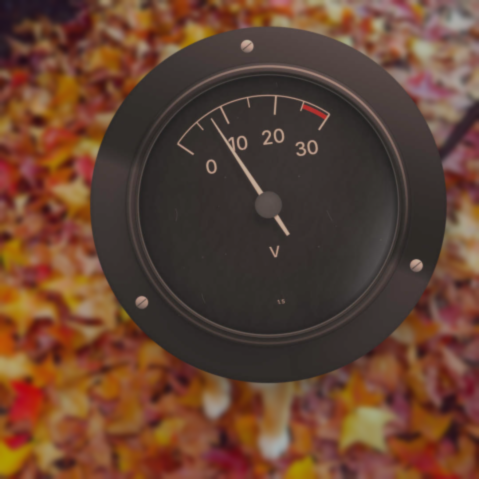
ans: V 7.5
